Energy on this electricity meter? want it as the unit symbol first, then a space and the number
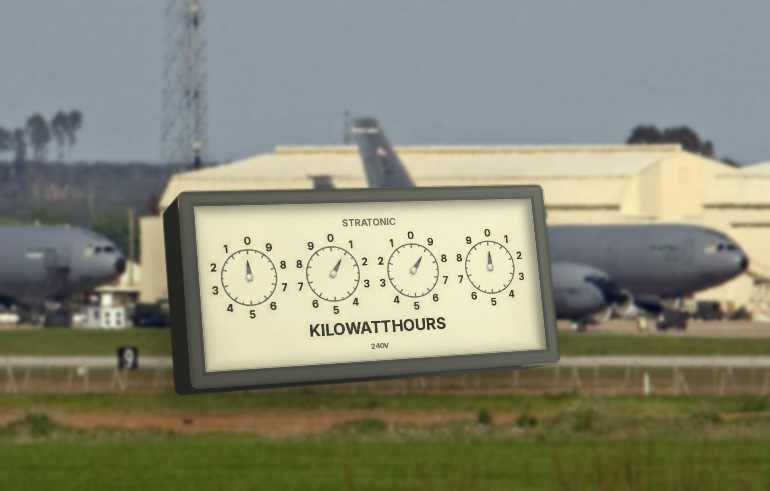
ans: kWh 90
